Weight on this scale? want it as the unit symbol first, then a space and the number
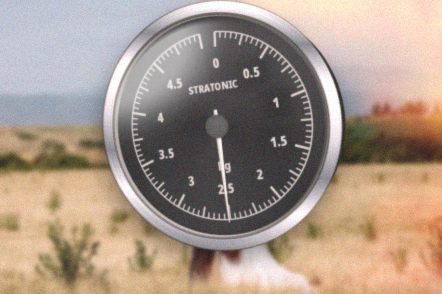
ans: kg 2.5
